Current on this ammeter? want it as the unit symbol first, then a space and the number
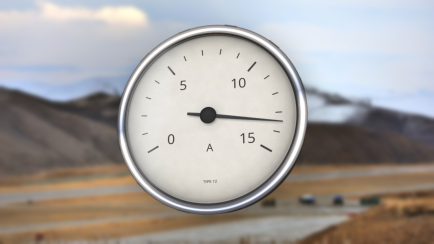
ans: A 13.5
